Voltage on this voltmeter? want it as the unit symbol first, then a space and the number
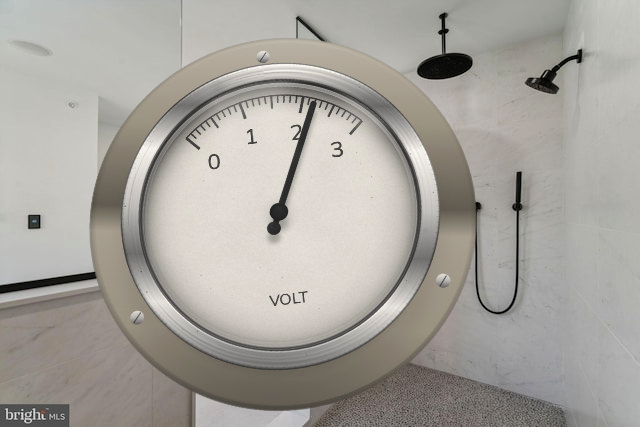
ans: V 2.2
